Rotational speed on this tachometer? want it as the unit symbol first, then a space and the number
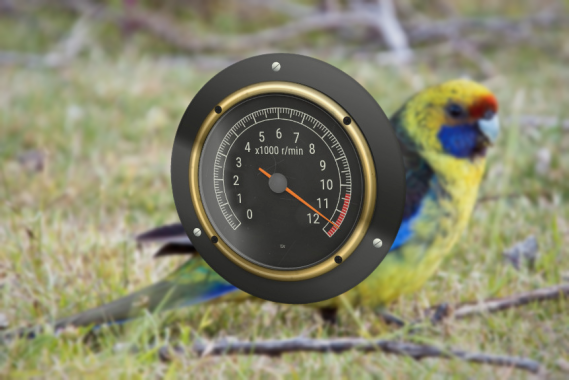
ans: rpm 11500
